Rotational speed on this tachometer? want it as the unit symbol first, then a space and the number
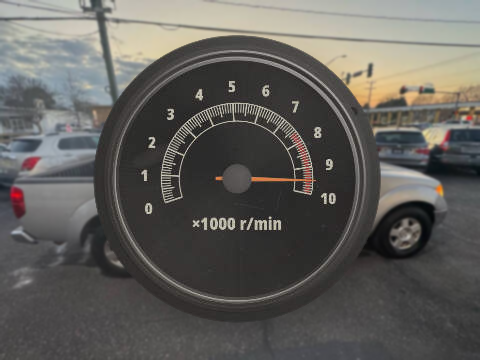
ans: rpm 9500
